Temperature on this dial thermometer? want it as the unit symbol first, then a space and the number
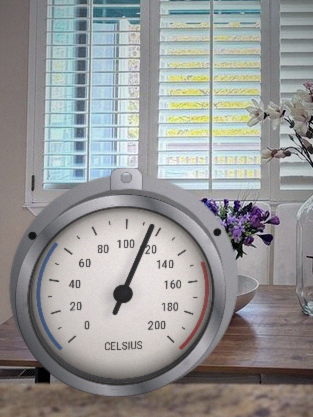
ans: °C 115
